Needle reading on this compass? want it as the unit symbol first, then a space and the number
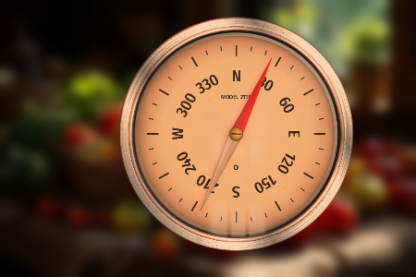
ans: ° 25
